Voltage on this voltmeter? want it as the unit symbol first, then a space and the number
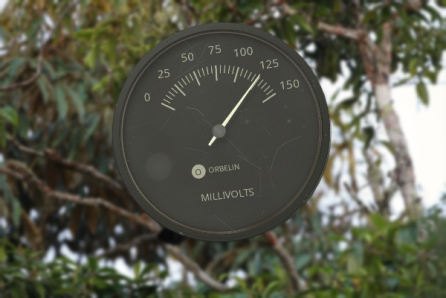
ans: mV 125
